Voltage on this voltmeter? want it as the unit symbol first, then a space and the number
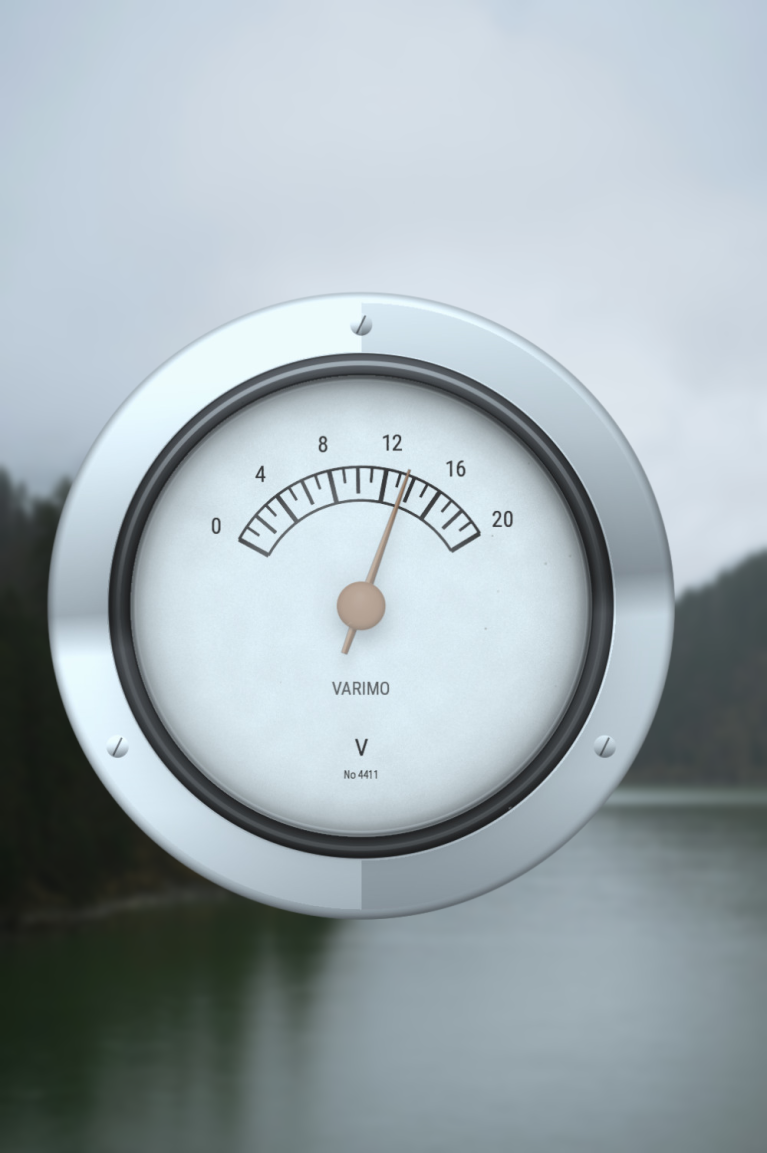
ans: V 13.5
